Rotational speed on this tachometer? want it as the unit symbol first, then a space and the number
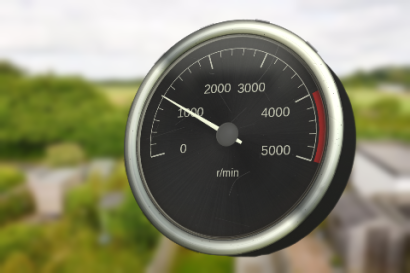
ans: rpm 1000
